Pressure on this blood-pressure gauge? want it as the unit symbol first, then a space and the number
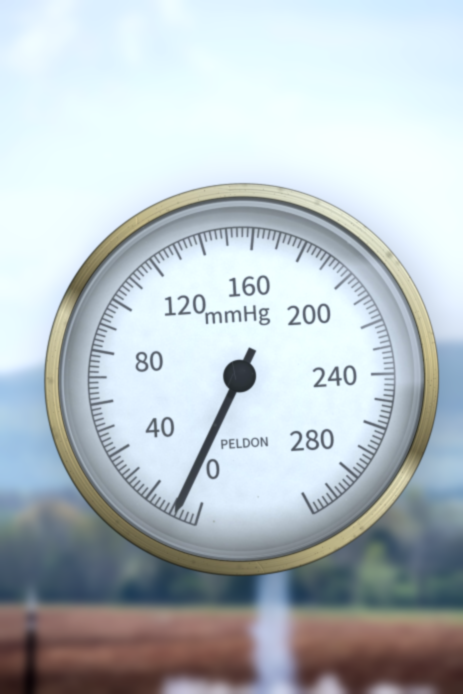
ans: mmHg 8
